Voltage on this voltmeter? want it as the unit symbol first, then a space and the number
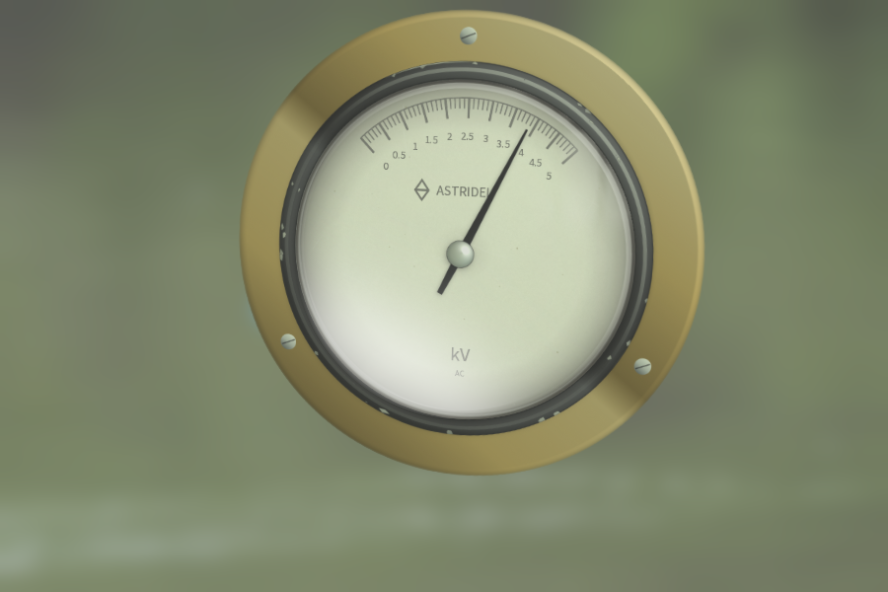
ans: kV 3.9
